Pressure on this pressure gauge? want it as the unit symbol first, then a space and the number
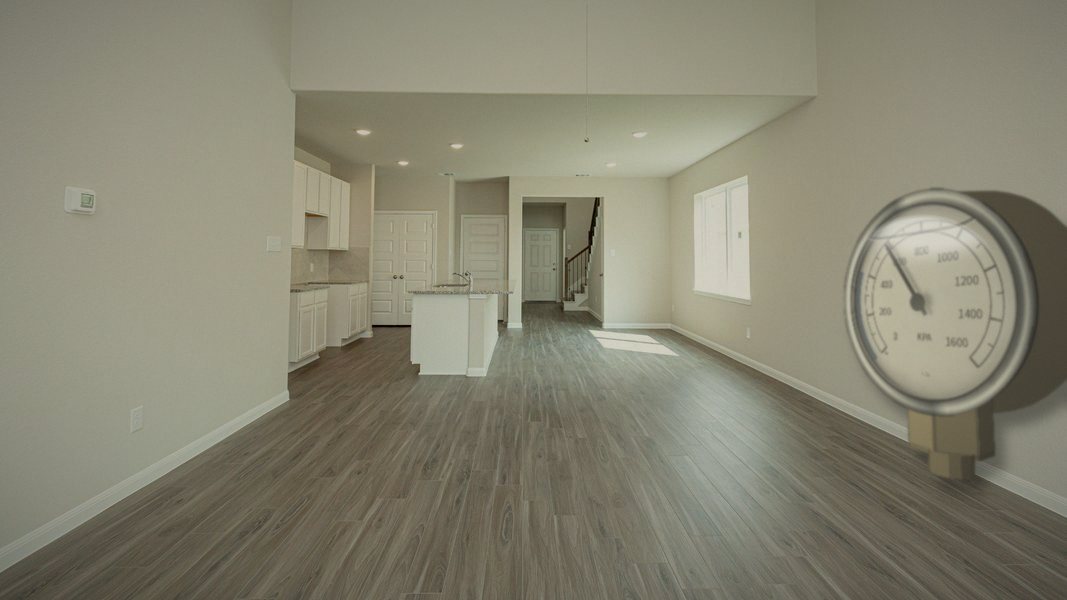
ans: kPa 600
